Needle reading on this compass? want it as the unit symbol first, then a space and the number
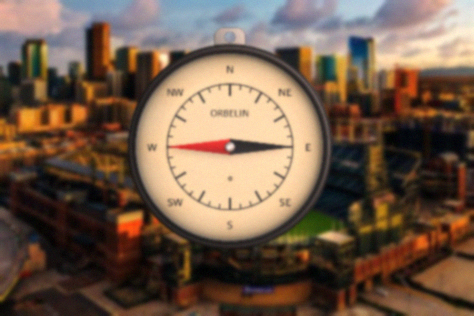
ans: ° 270
